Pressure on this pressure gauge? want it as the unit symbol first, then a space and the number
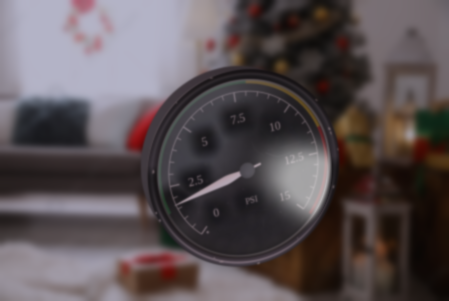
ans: psi 1.75
